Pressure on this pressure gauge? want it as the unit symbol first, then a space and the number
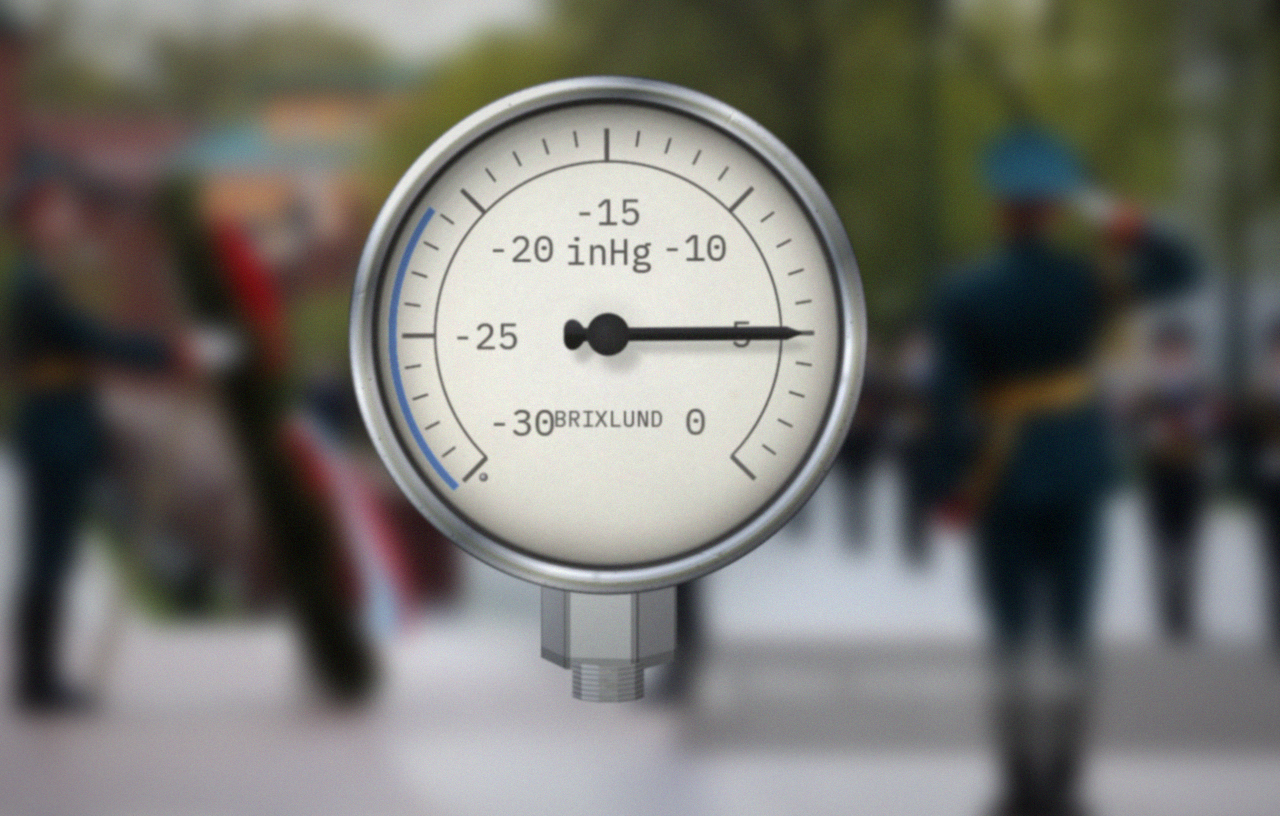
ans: inHg -5
